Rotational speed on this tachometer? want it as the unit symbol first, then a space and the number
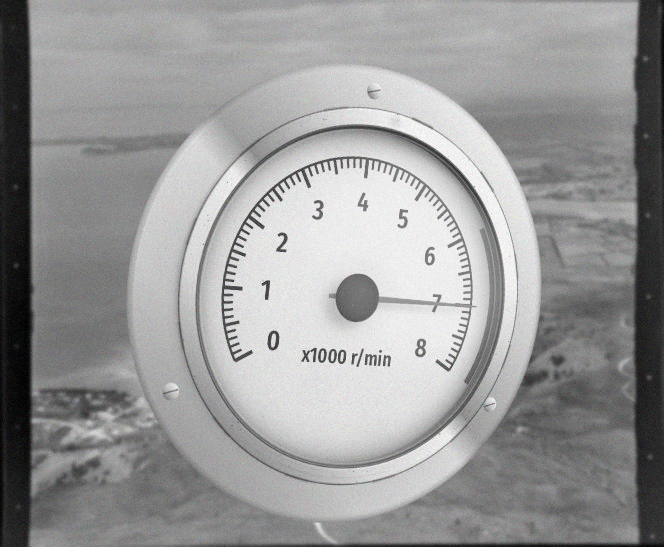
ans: rpm 7000
